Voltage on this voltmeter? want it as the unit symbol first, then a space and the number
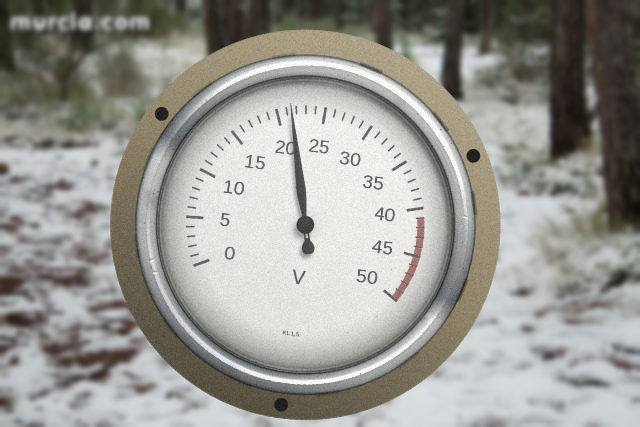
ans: V 21.5
